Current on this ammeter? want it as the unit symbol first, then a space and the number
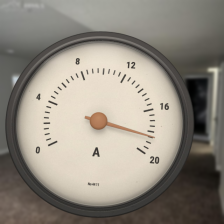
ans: A 18.5
